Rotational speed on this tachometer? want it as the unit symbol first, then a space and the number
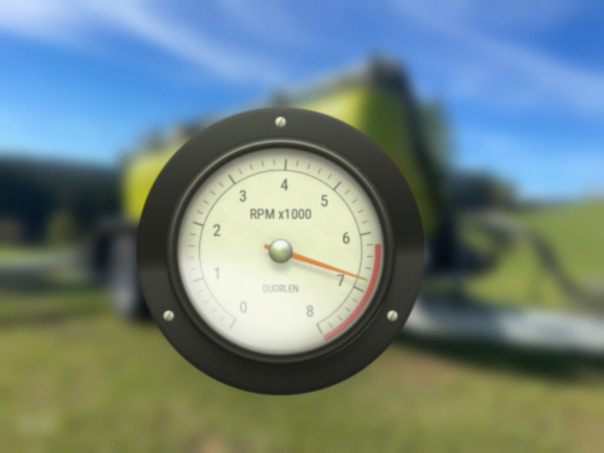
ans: rpm 6800
